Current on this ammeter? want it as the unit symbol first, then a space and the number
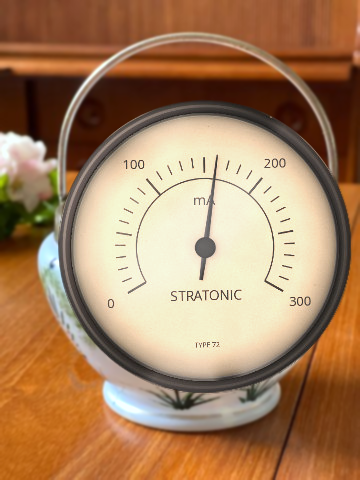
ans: mA 160
